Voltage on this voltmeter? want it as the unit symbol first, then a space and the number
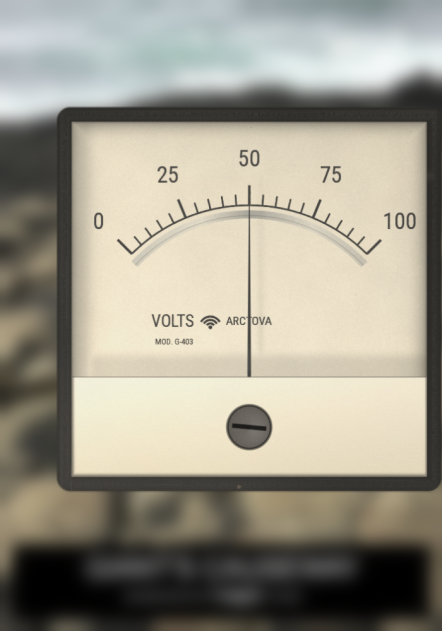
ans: V 50
